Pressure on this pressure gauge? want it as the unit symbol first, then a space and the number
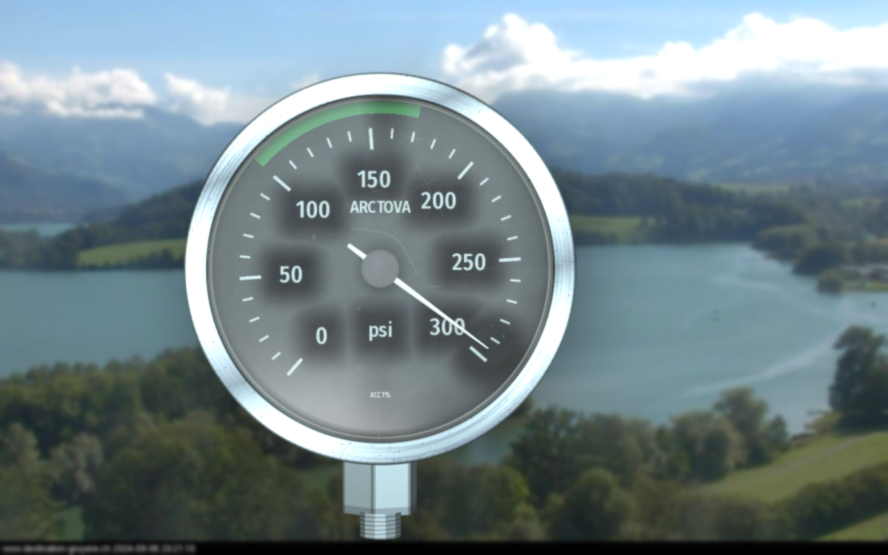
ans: psi 295
